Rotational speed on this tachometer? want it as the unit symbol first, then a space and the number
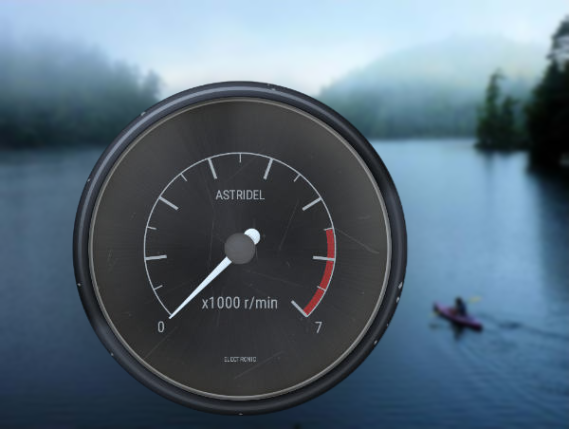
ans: rpm 0
